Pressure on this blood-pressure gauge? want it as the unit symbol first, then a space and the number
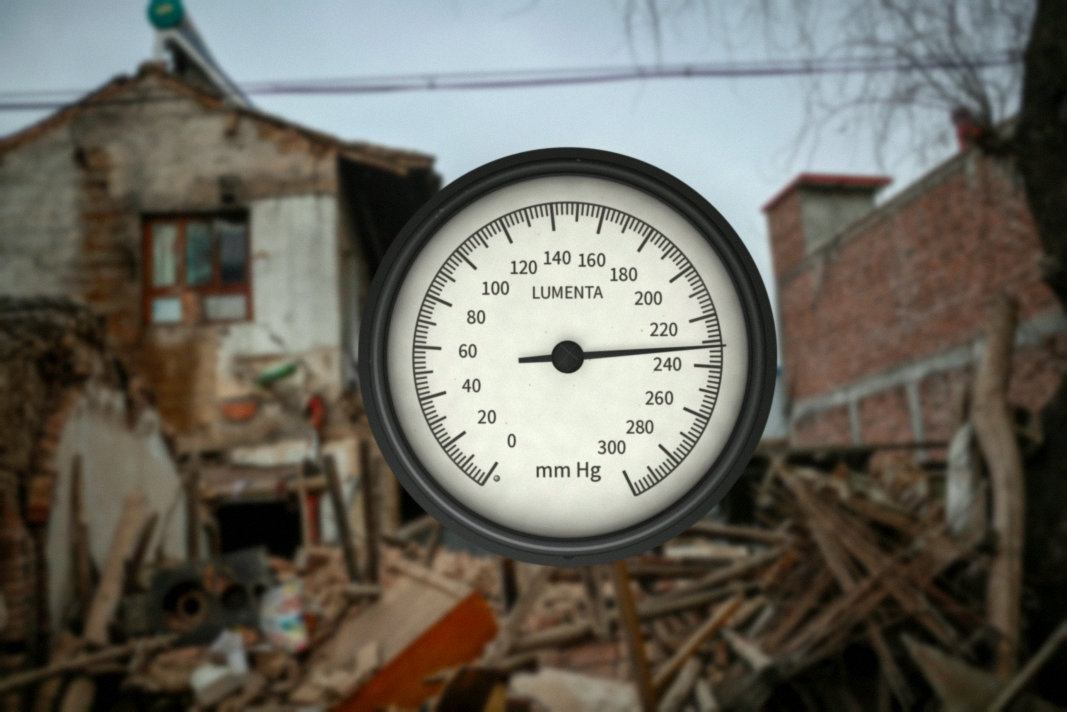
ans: mmHg 232
